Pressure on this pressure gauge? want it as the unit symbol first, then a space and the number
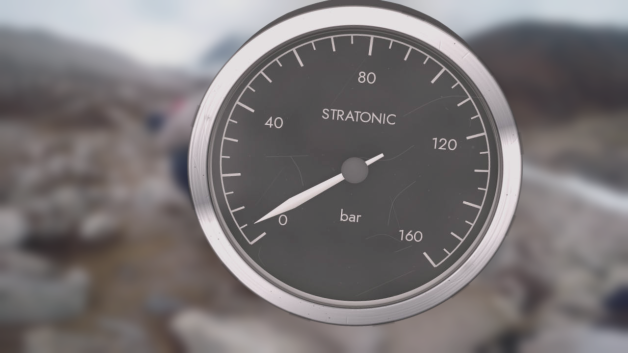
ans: bar 5
